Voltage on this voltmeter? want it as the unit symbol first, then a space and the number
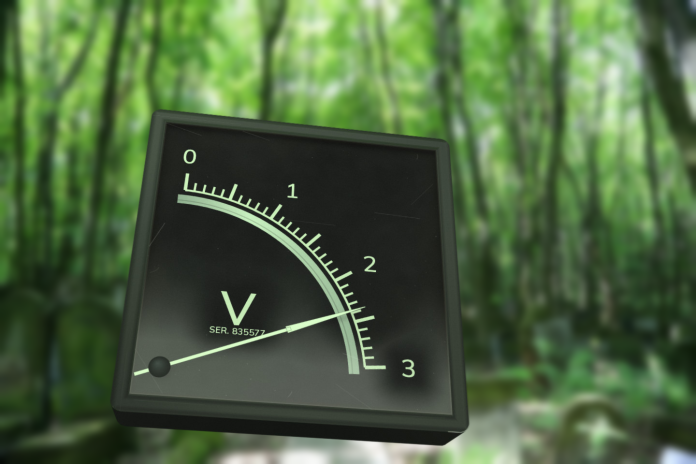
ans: V 2.4
